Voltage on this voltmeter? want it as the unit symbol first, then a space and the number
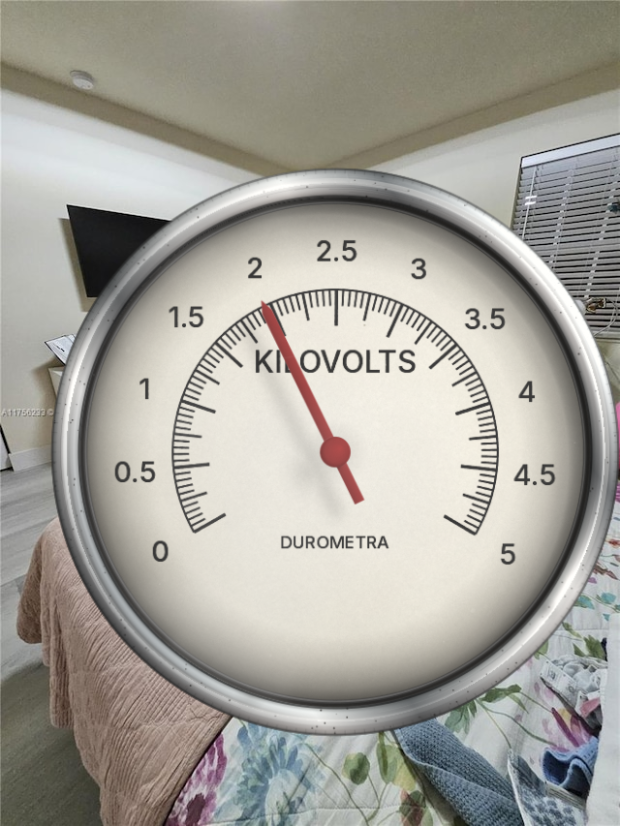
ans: kV 1.95
